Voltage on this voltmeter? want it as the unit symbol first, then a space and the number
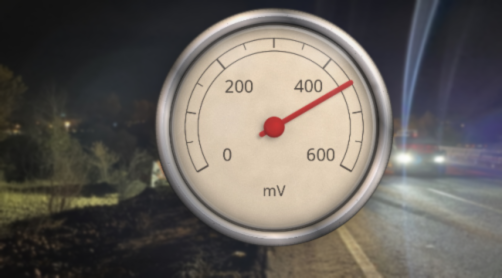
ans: mV 450
